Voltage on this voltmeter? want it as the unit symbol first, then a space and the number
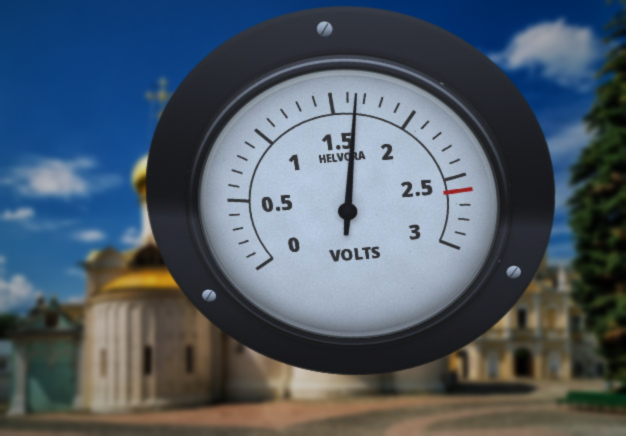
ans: V 1.65
